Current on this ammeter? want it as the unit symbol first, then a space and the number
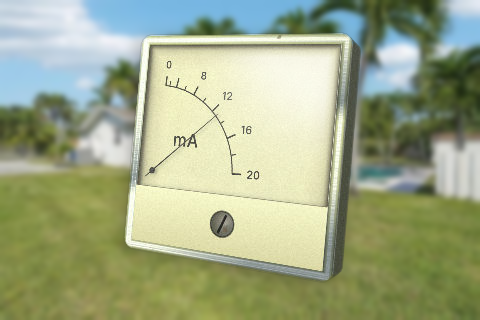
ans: mA 13
